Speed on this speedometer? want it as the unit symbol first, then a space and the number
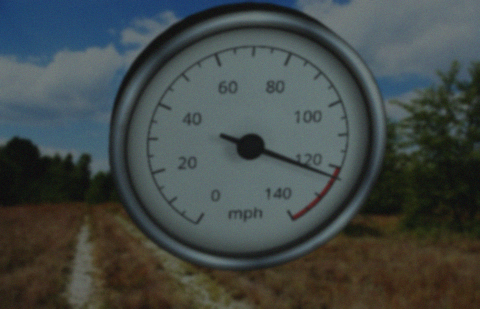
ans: mph 122.5
